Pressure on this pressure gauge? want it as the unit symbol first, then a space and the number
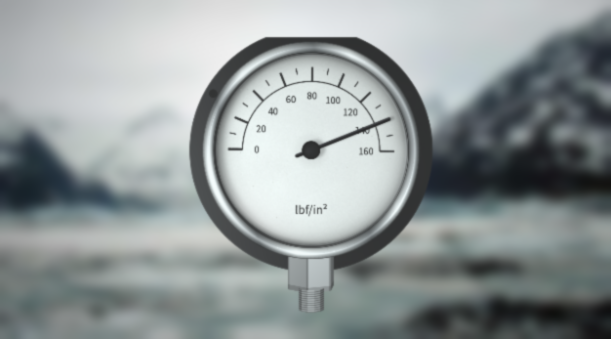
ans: psi 140
